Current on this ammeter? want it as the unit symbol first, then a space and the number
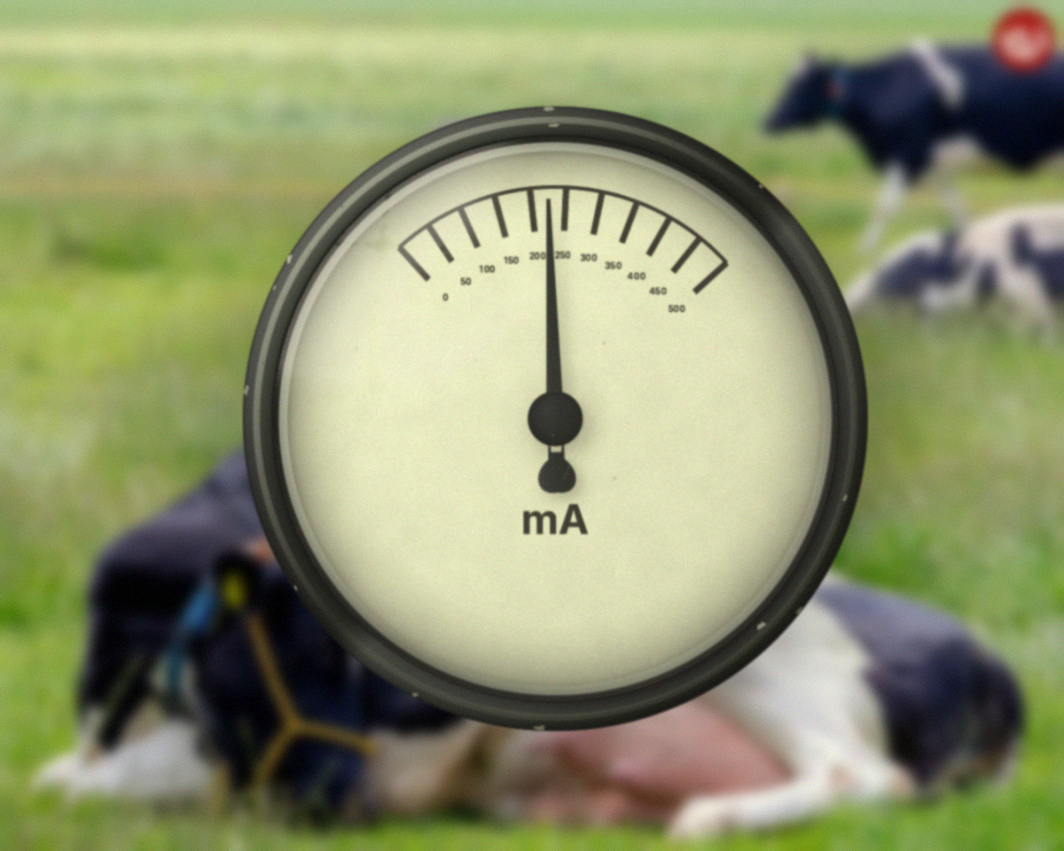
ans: mA 225
